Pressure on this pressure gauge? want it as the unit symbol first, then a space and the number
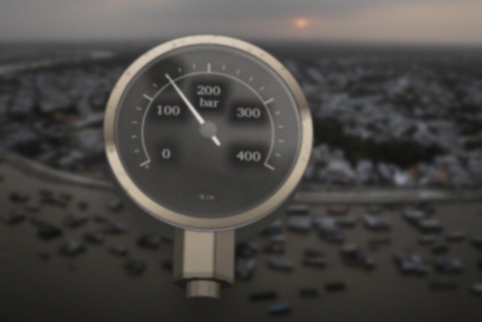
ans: bar 140
